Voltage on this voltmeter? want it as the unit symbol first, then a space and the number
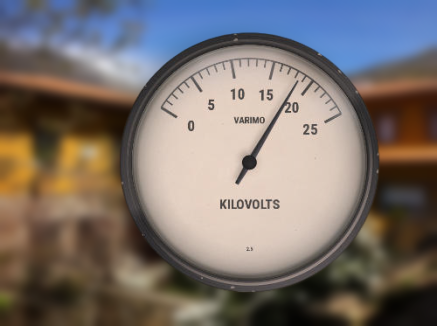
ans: kV 18.5
